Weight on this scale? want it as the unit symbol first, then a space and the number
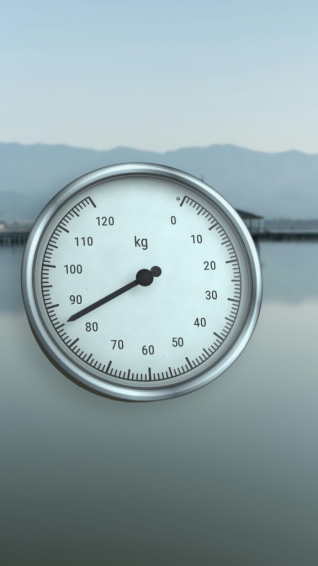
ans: kg 85
